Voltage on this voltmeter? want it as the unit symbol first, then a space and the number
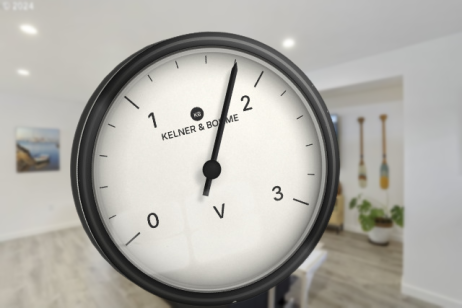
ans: V 1.8
